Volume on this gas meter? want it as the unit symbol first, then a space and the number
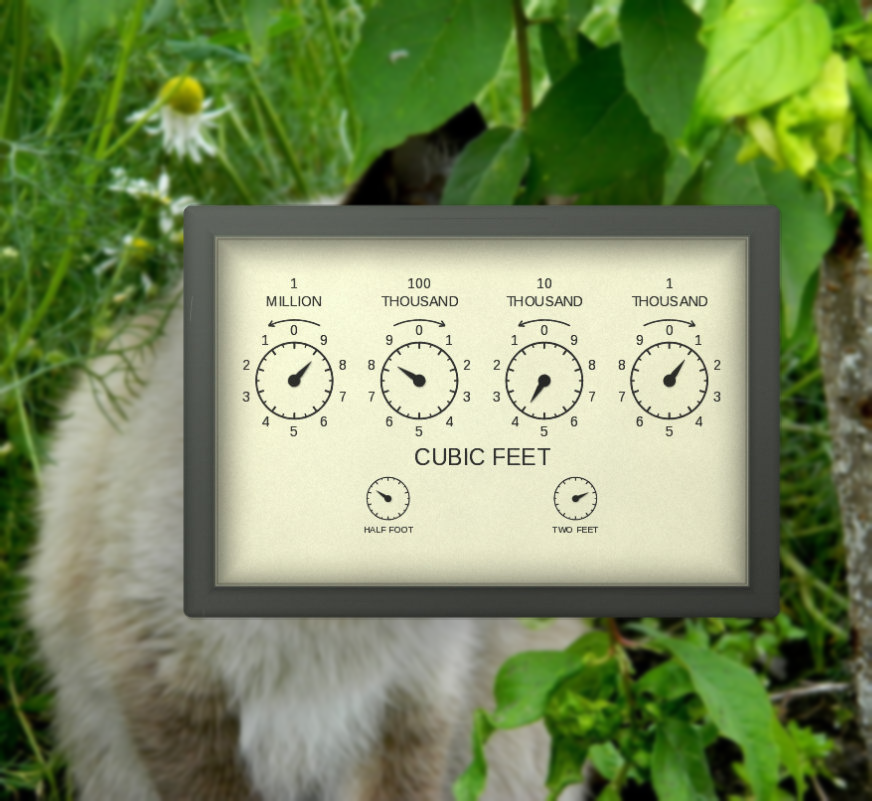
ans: ft³ 884100
